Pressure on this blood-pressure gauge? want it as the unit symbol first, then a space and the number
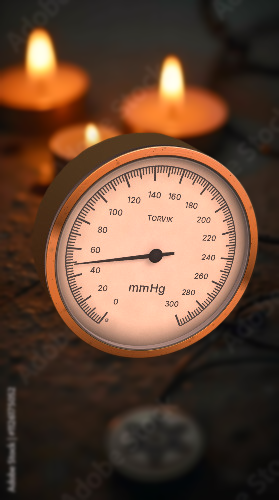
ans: mmHg 50
